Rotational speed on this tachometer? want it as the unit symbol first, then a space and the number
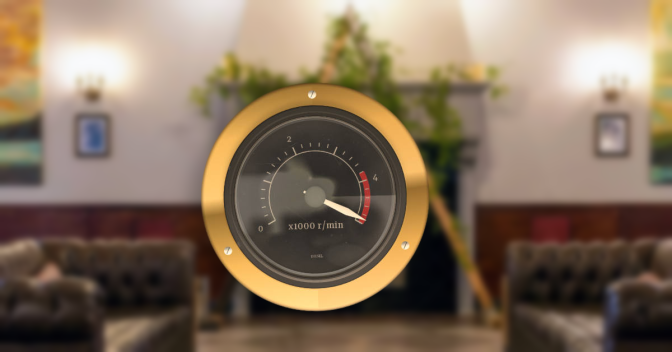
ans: rpm 4900
